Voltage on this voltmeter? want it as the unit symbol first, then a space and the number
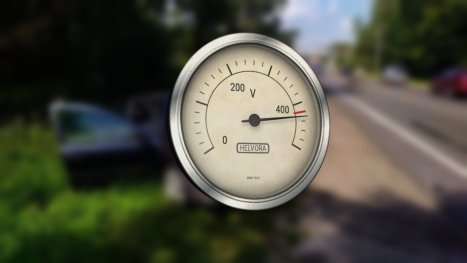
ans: V 430
